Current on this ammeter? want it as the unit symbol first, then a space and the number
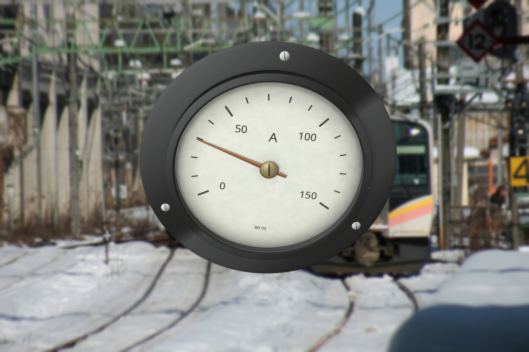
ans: A 30
